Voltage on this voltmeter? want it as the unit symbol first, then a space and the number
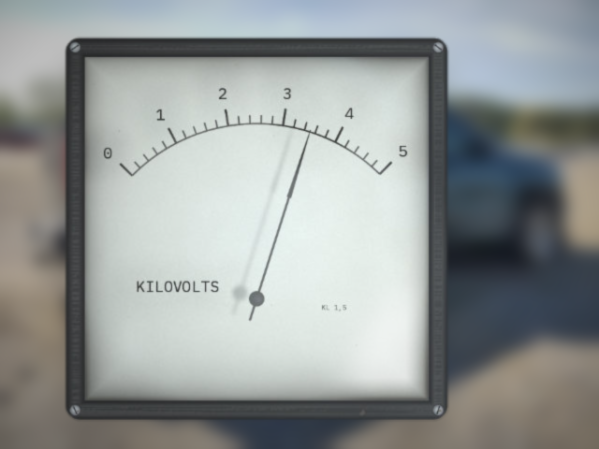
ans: kV 3.5
